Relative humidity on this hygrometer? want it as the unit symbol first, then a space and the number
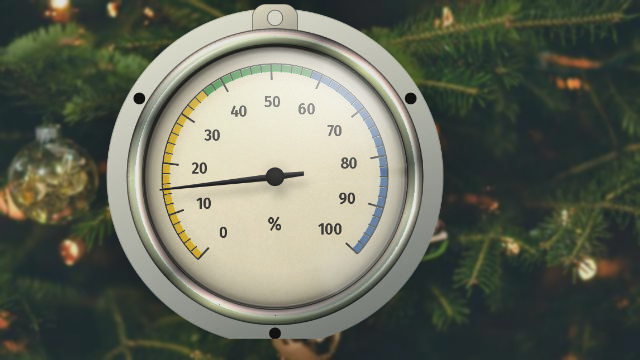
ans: % 15
